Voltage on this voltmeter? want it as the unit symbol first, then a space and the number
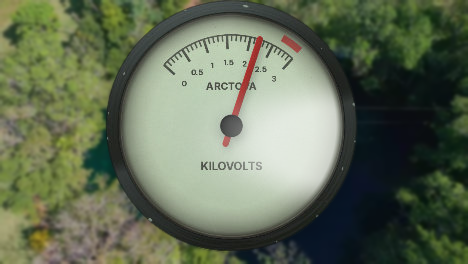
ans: kV 2.2
